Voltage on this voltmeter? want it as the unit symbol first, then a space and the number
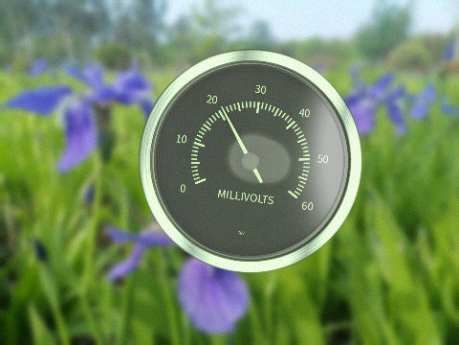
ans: mV 21
